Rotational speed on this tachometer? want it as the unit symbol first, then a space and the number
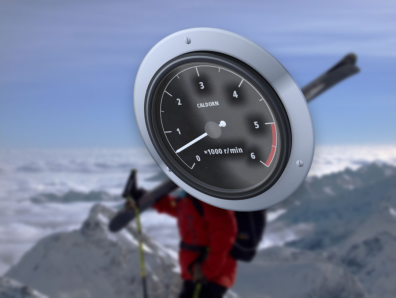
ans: rpm 500
